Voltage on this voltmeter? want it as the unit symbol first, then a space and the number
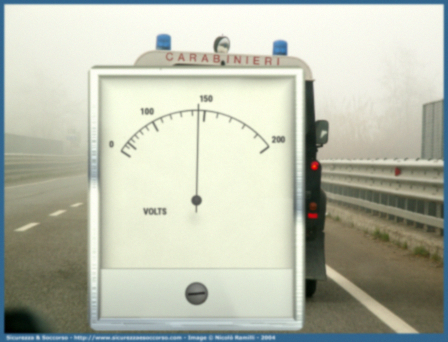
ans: V 145
